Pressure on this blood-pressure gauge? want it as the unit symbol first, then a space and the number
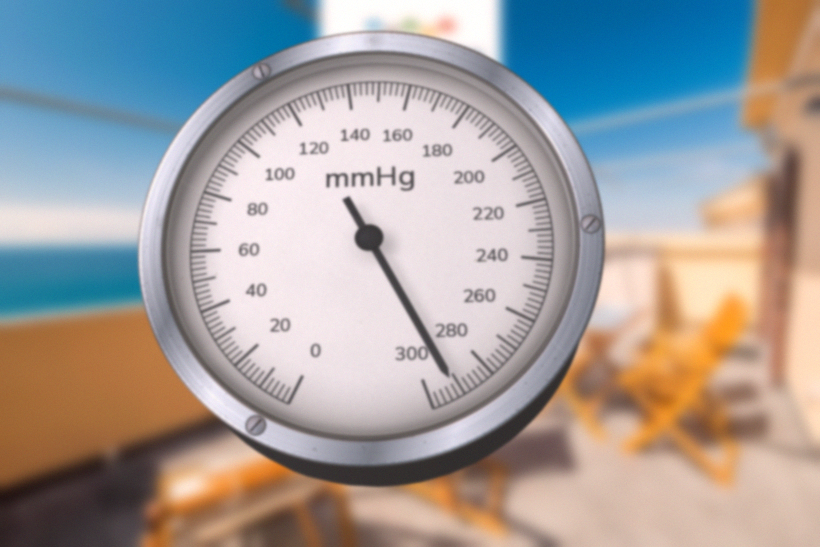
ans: mmHg 292
